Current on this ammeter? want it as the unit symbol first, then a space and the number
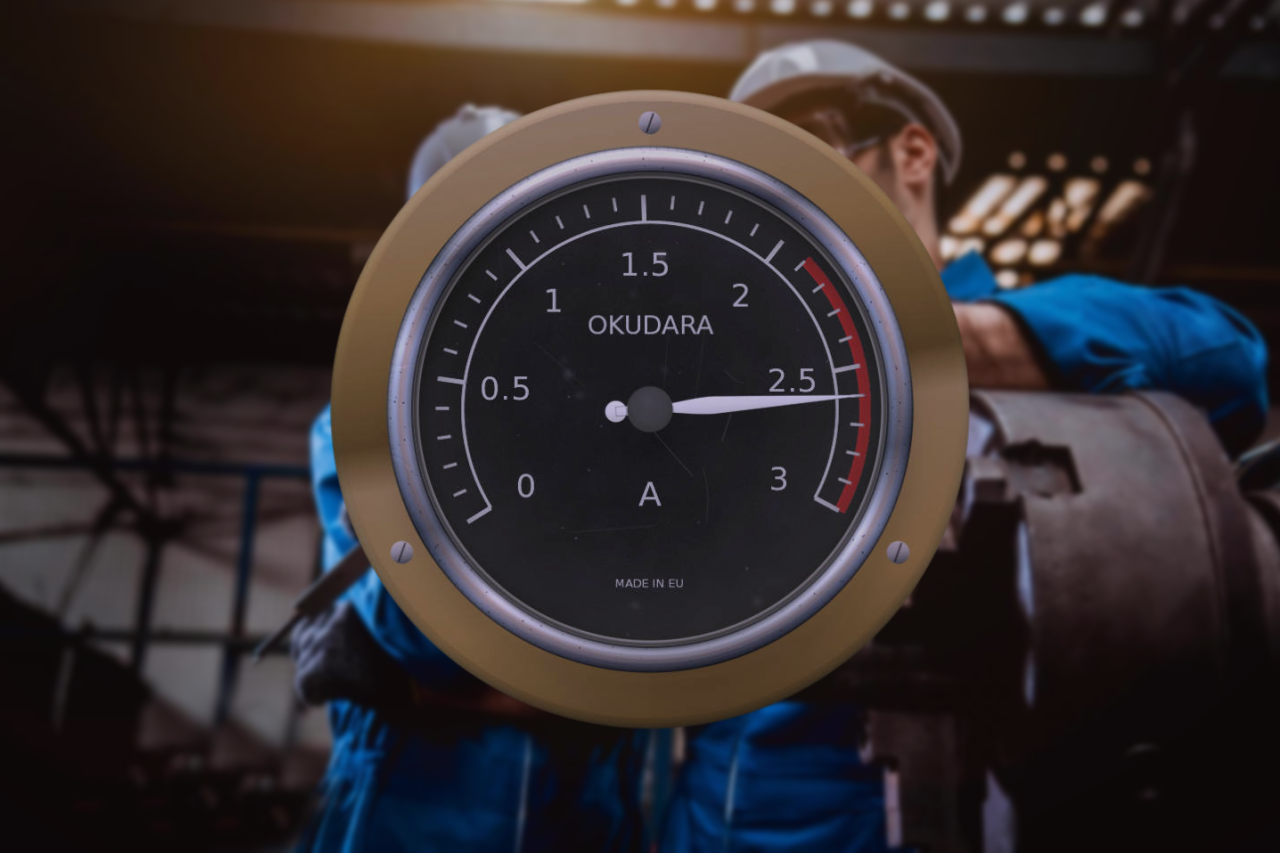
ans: A 2.6
